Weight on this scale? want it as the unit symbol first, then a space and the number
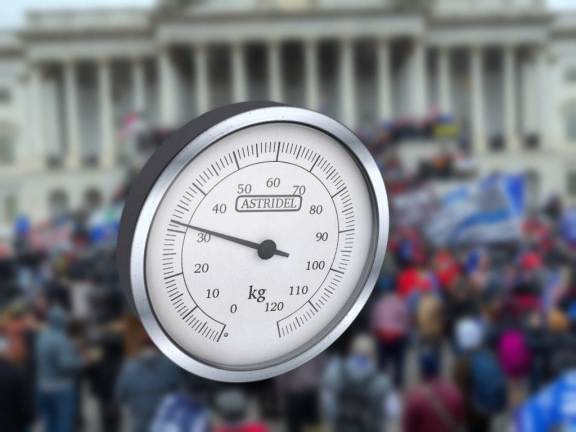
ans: kg 32
